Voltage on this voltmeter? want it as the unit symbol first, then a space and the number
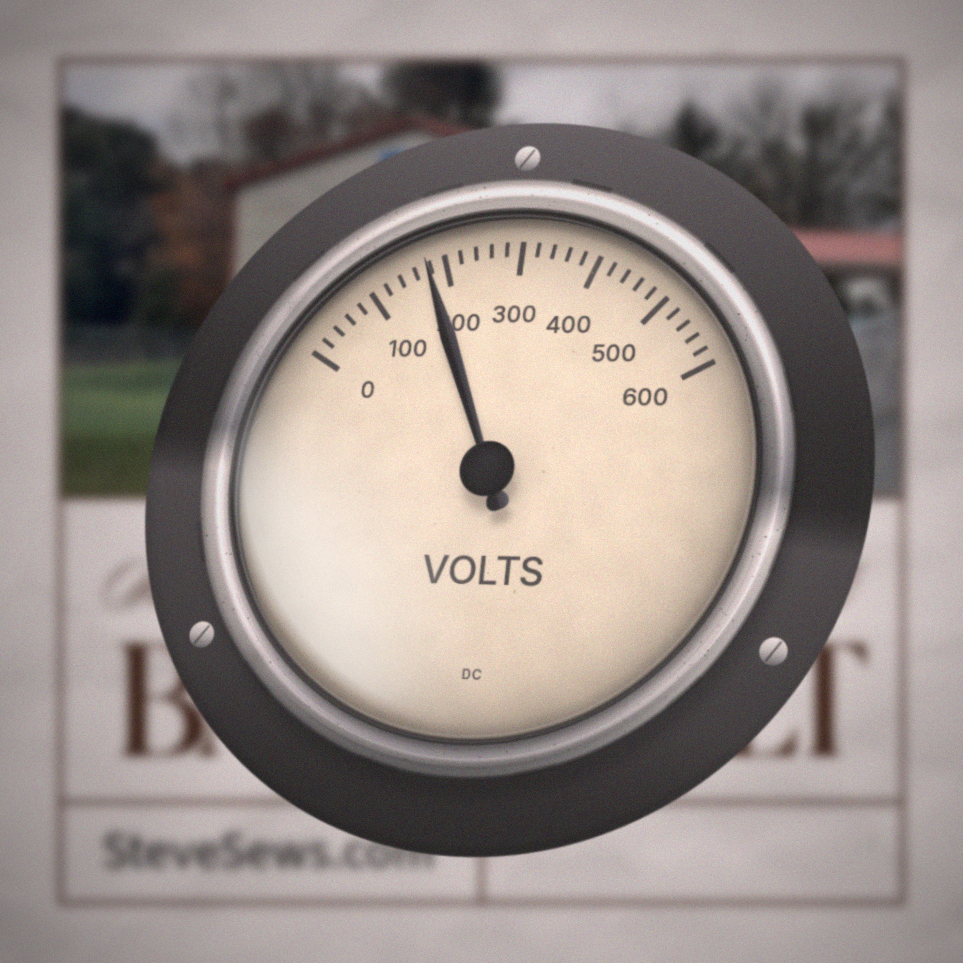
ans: V 180
